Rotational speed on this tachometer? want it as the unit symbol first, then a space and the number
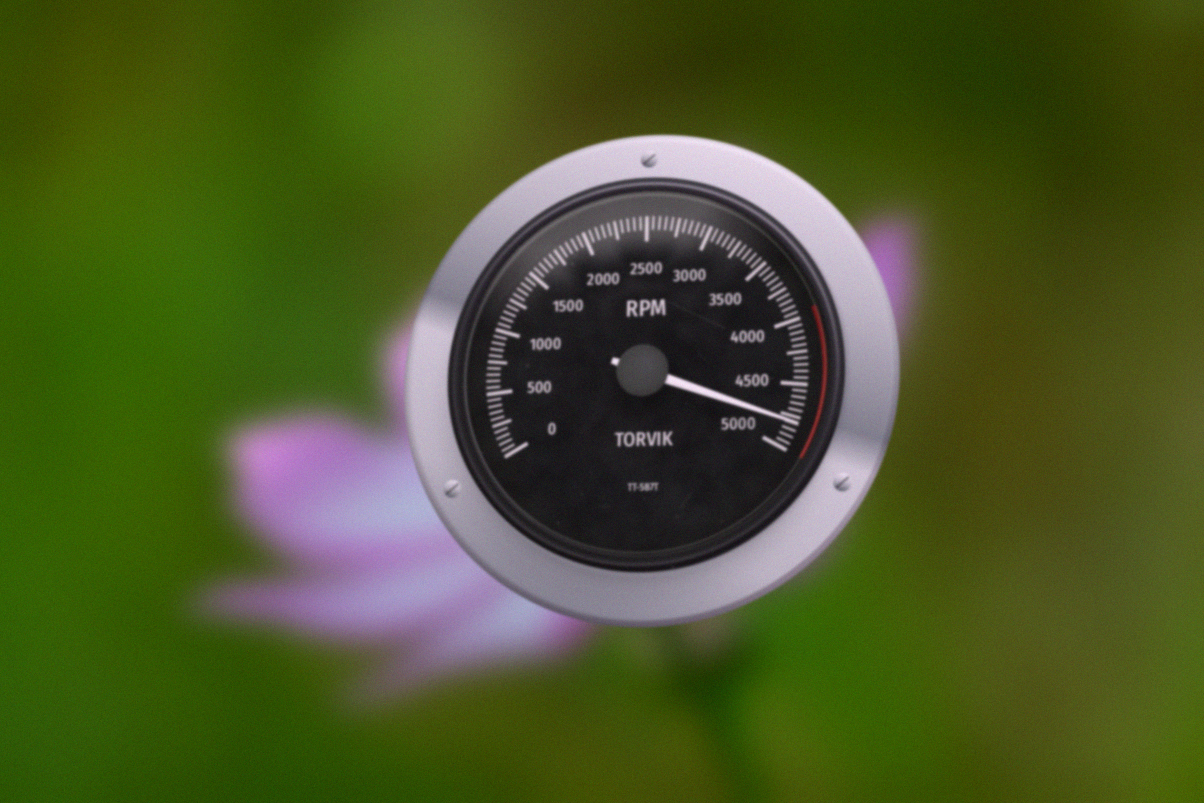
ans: rpm 4800
